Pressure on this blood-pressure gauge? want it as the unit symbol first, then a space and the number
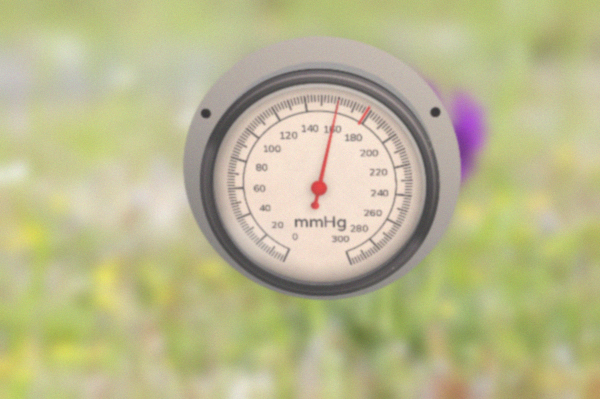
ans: mmHg 160
